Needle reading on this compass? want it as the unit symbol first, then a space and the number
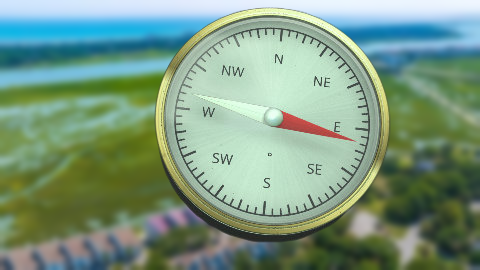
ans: ° 100
